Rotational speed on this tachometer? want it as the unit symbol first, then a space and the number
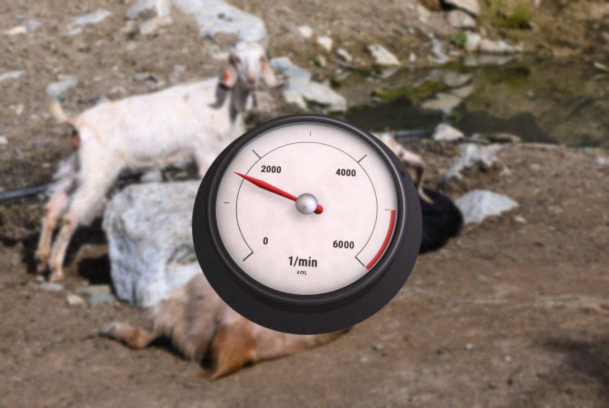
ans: rpm 1500
